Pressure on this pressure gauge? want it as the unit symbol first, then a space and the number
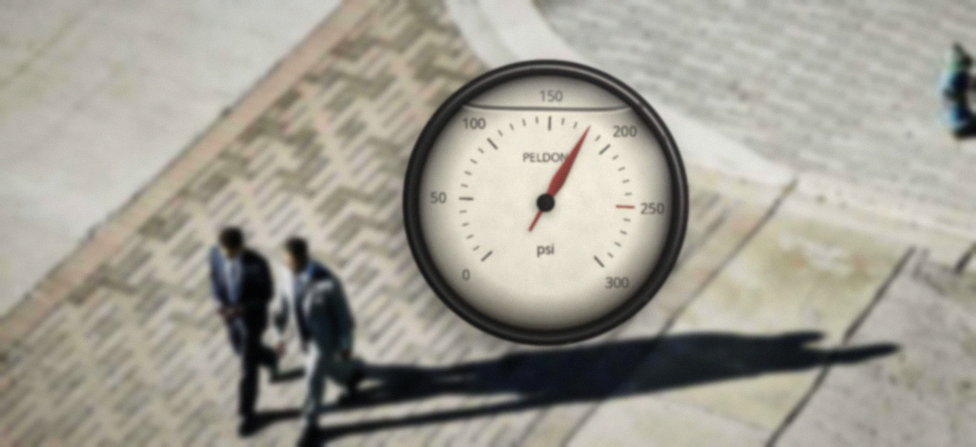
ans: psi 180
